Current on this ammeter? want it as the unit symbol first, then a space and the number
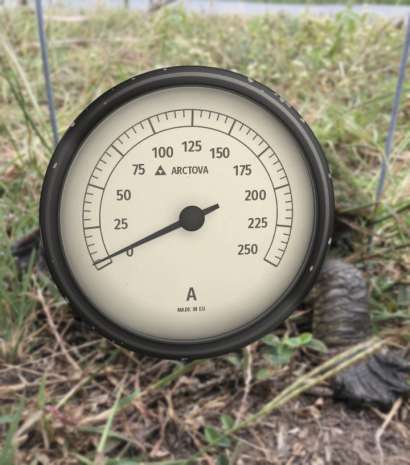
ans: A 5
